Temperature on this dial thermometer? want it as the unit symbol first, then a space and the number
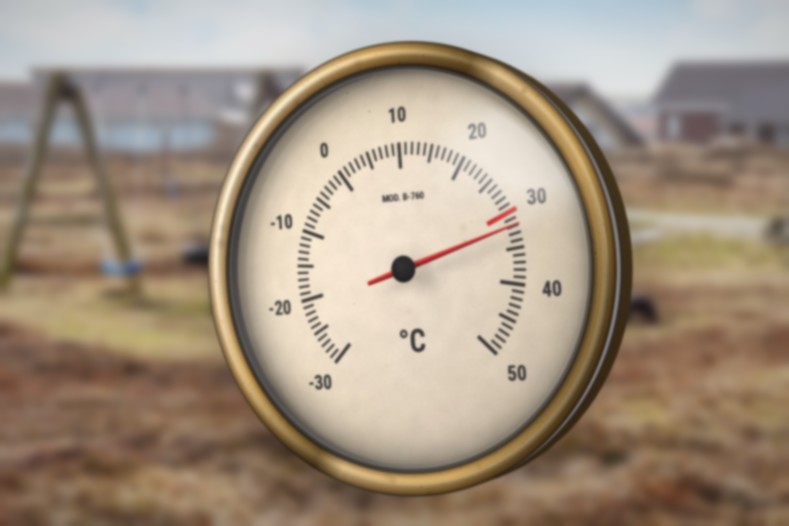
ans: °C 32
